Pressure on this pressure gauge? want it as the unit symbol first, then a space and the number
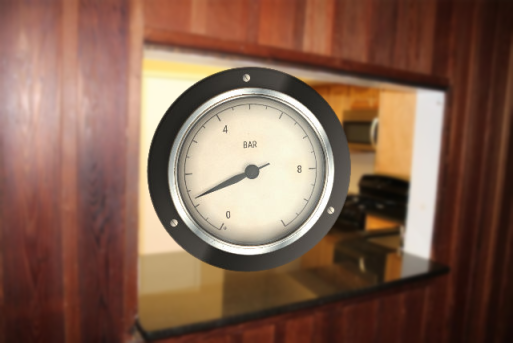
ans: bar 1.25
